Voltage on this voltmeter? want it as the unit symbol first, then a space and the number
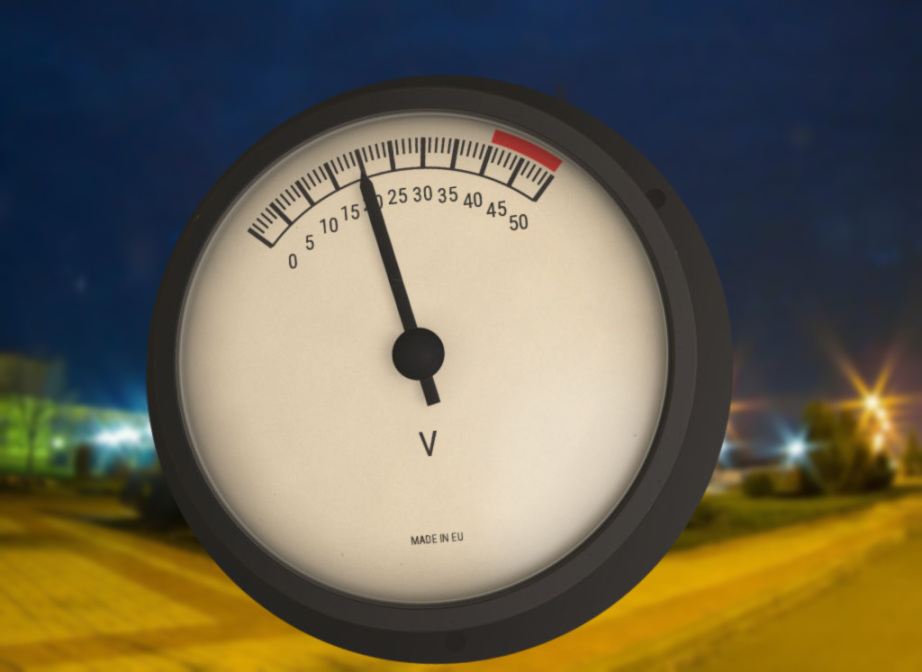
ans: V 20
